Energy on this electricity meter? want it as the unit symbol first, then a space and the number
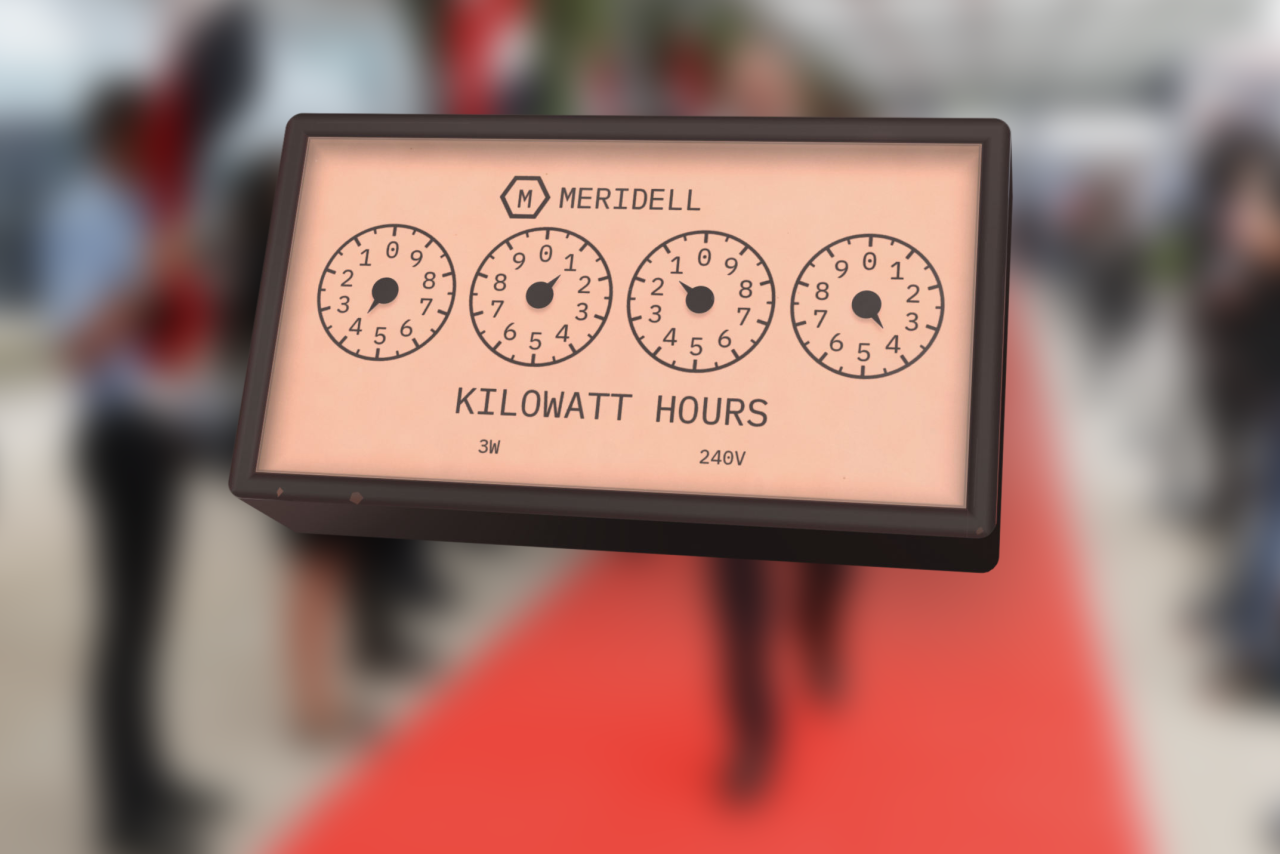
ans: kWh 4114
